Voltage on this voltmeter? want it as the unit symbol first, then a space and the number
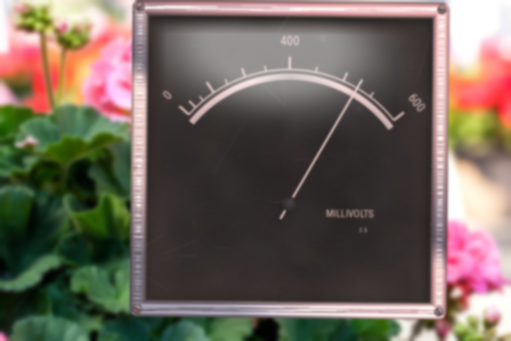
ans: mV 525
